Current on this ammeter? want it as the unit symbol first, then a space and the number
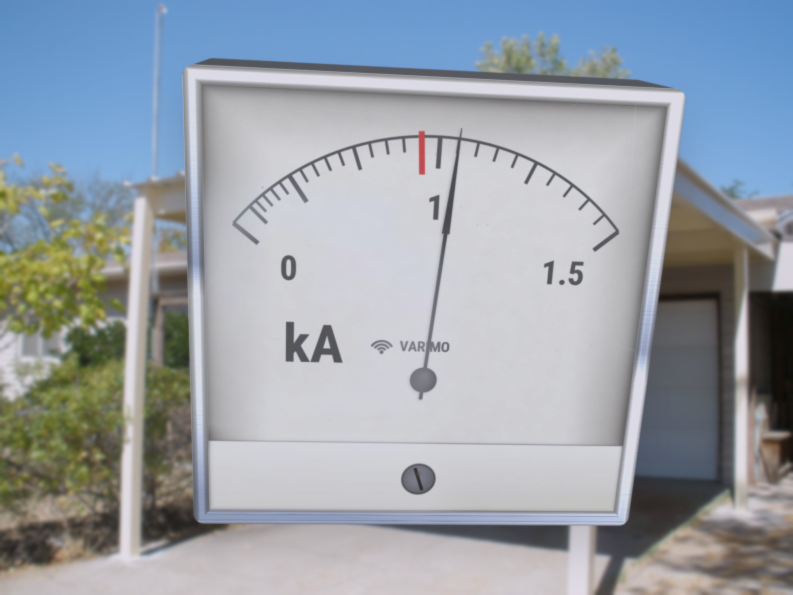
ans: kA 1.05
